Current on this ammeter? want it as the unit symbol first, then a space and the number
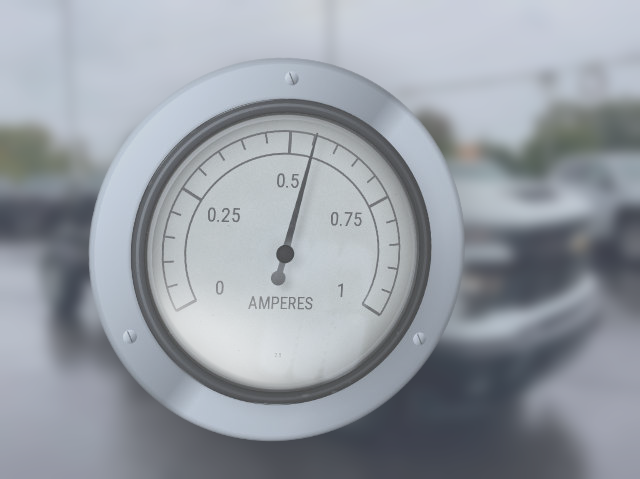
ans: A 0.55
